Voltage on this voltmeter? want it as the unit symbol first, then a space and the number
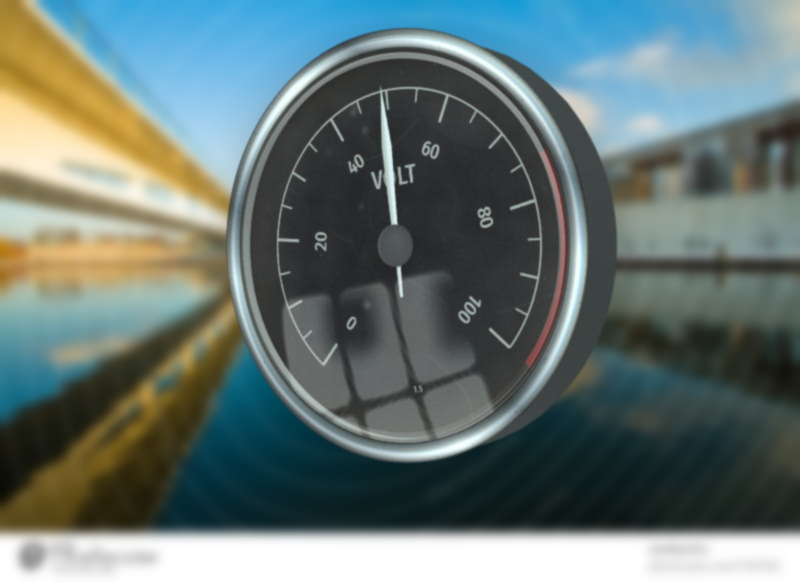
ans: V 50
